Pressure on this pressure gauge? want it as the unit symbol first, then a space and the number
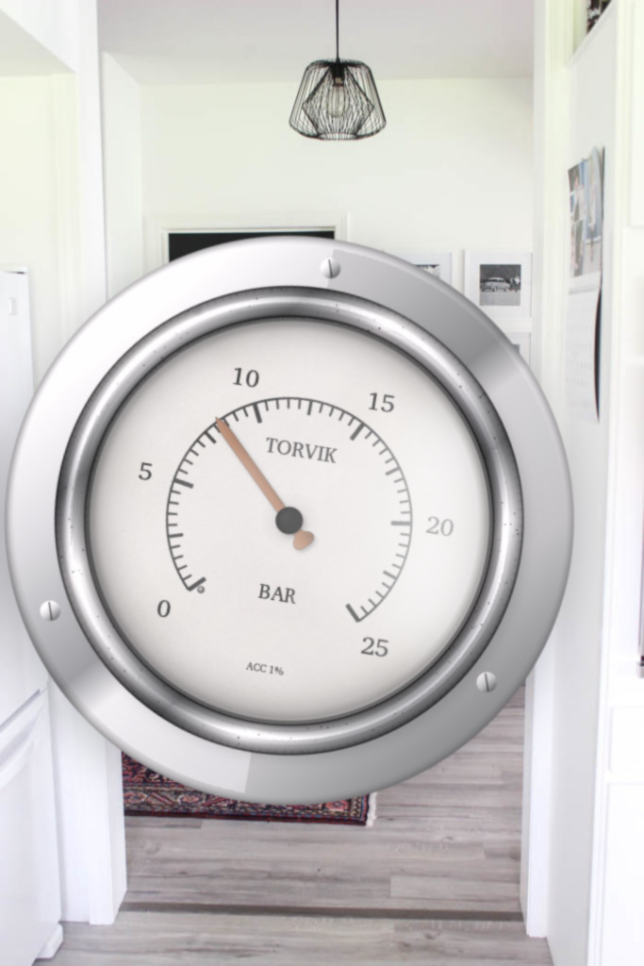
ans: bar 8.25
